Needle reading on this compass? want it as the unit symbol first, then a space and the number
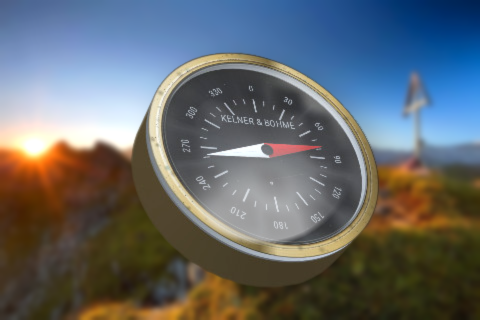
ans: ° 80
